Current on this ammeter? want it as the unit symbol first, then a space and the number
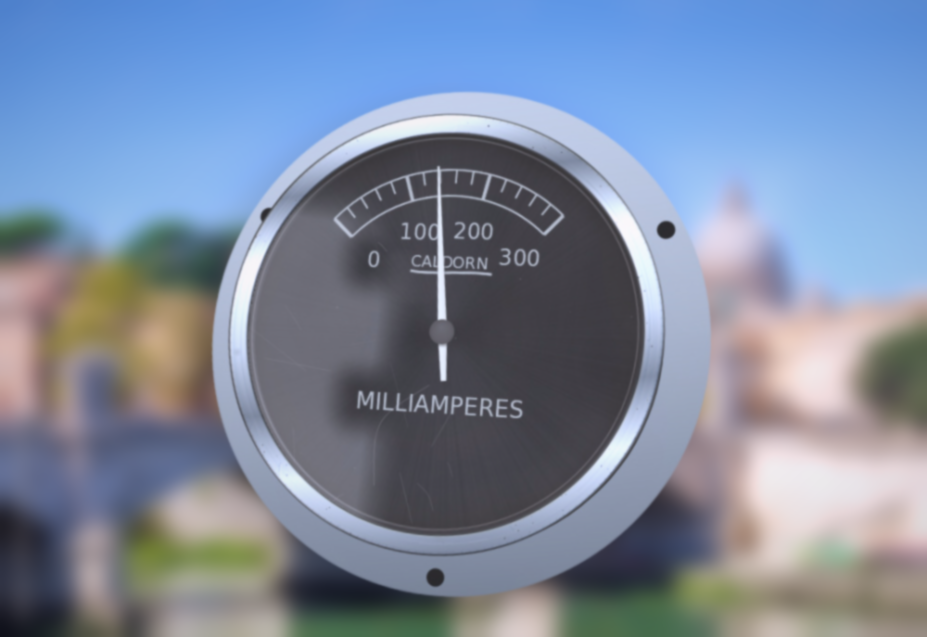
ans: mA 140
